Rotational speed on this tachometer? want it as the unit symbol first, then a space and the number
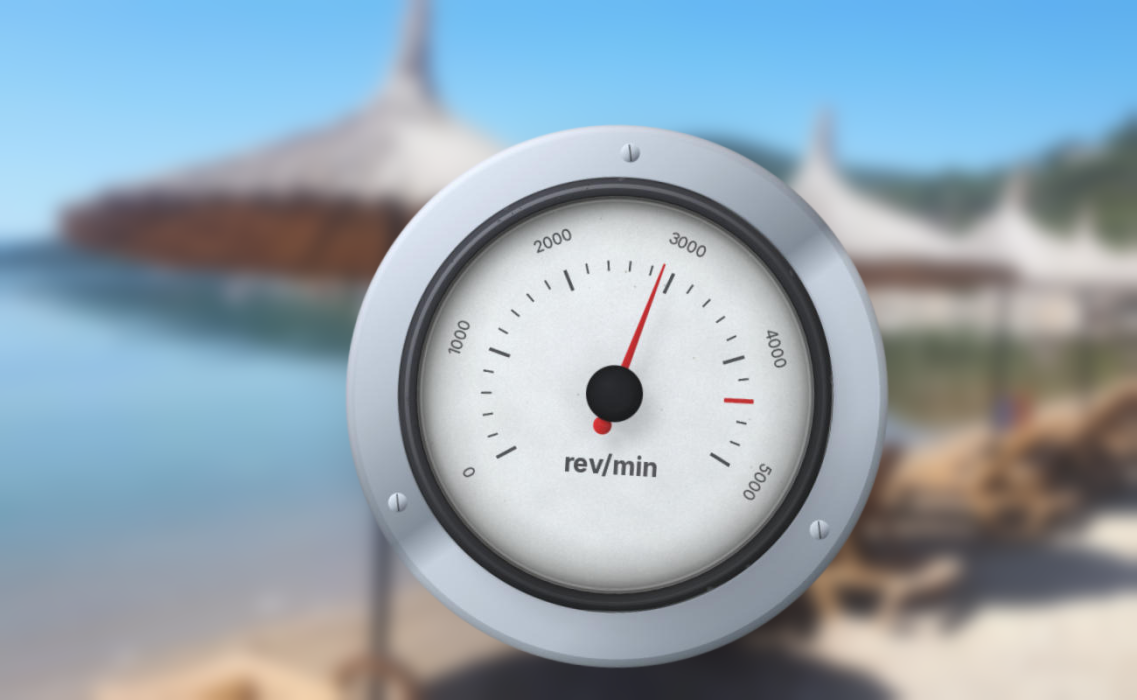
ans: rpm 2900
